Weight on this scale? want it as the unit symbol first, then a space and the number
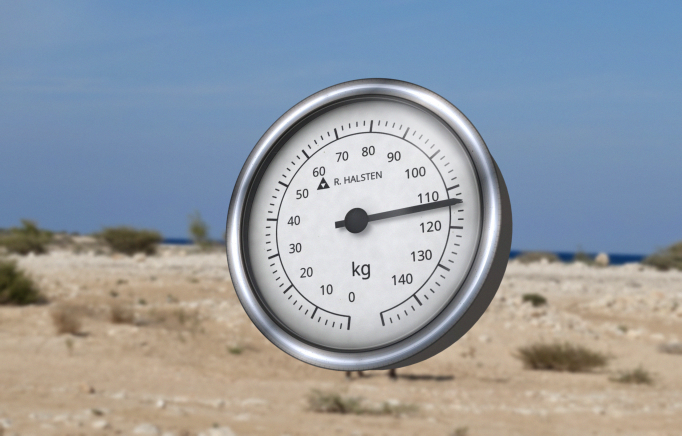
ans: kg 114
